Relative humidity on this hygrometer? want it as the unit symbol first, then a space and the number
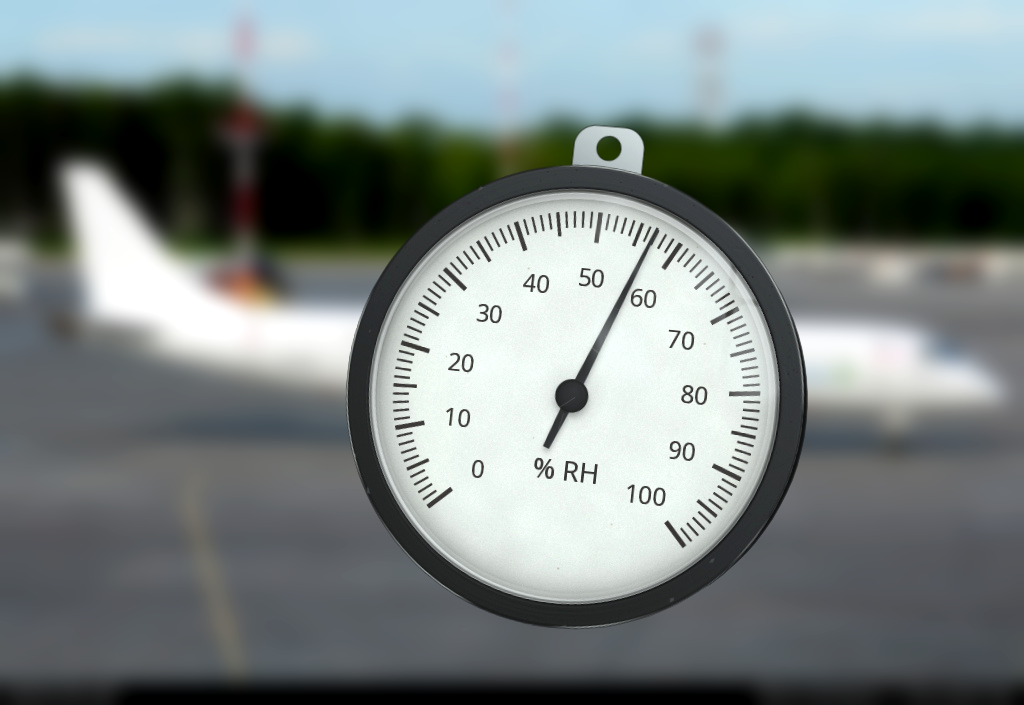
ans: % 57
